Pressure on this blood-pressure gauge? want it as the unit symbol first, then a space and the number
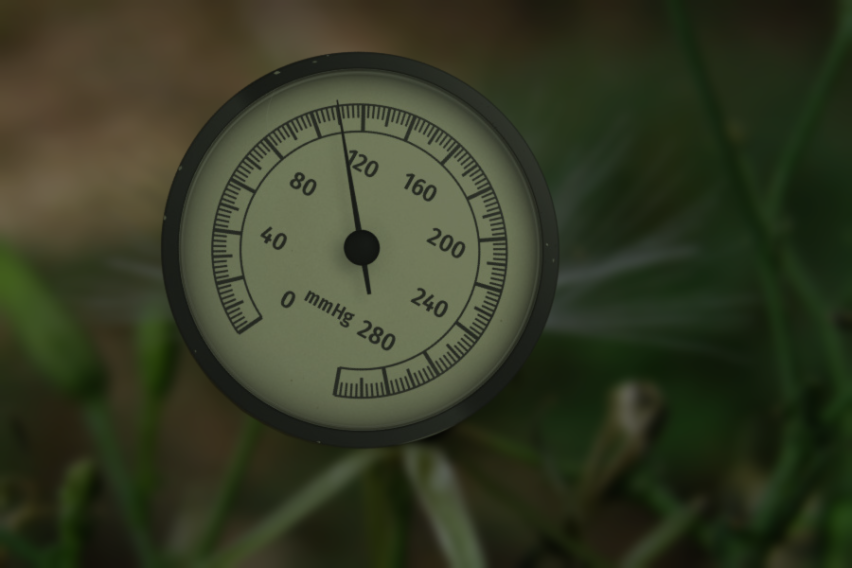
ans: mmHg 110
